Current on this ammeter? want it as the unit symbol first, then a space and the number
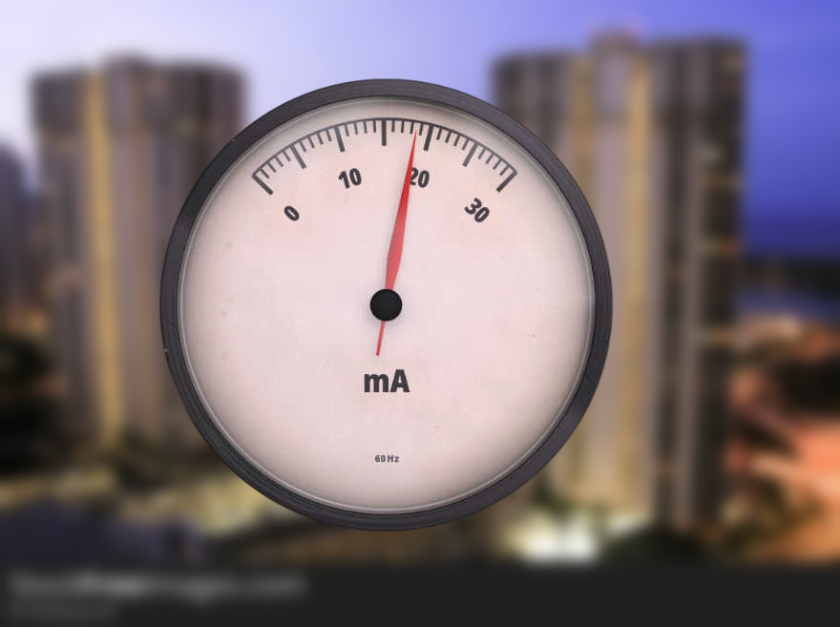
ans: mA 18.5
